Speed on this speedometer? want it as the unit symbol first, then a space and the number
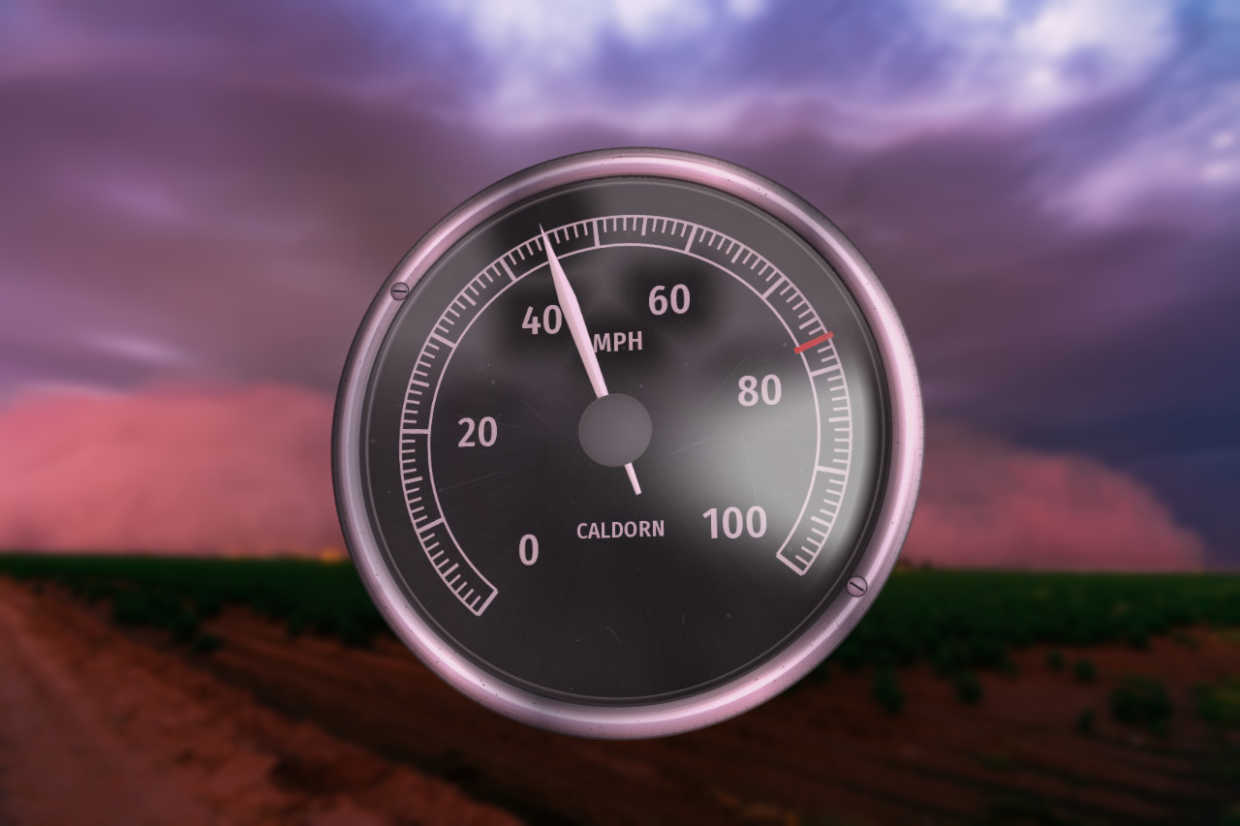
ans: mph 45
